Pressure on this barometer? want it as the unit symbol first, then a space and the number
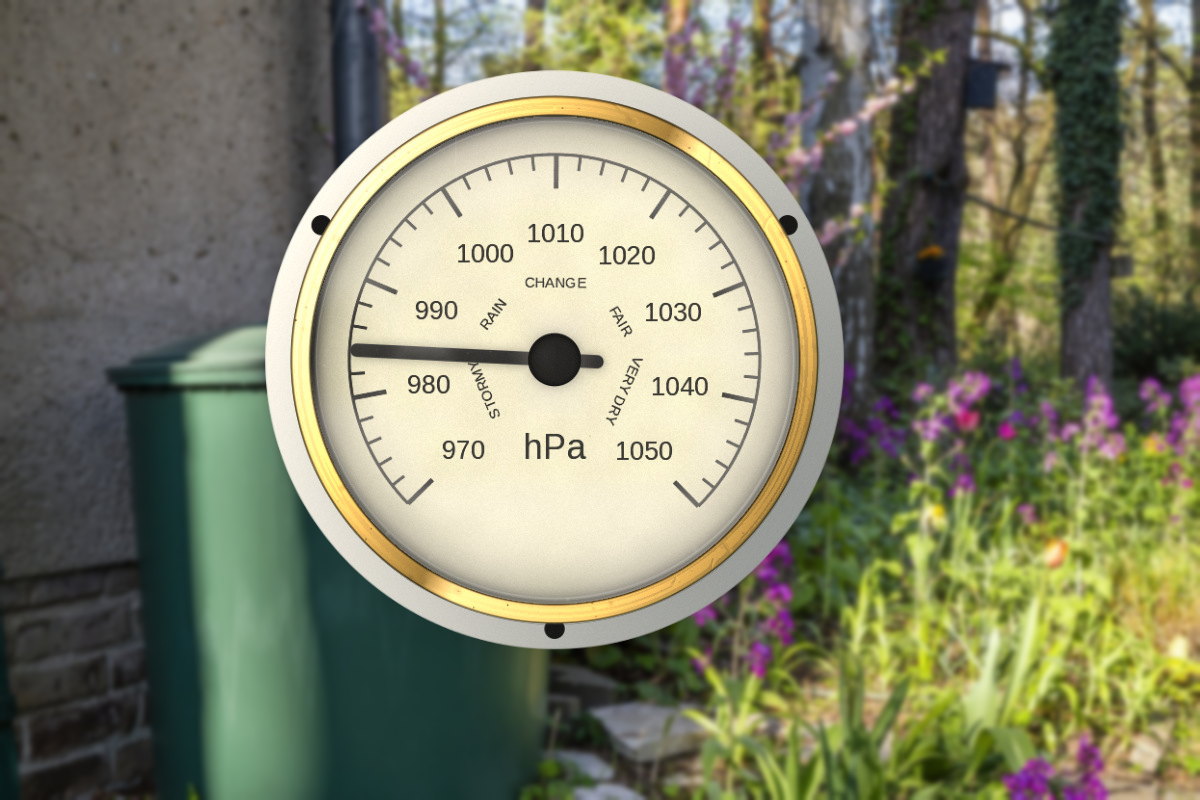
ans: hPa 984
